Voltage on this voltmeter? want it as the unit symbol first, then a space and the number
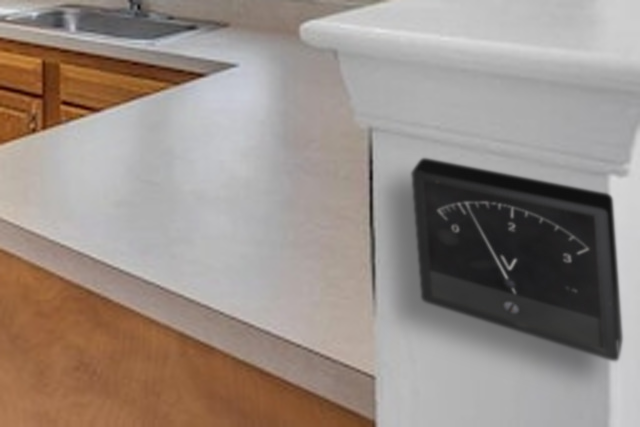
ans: V 1.2
